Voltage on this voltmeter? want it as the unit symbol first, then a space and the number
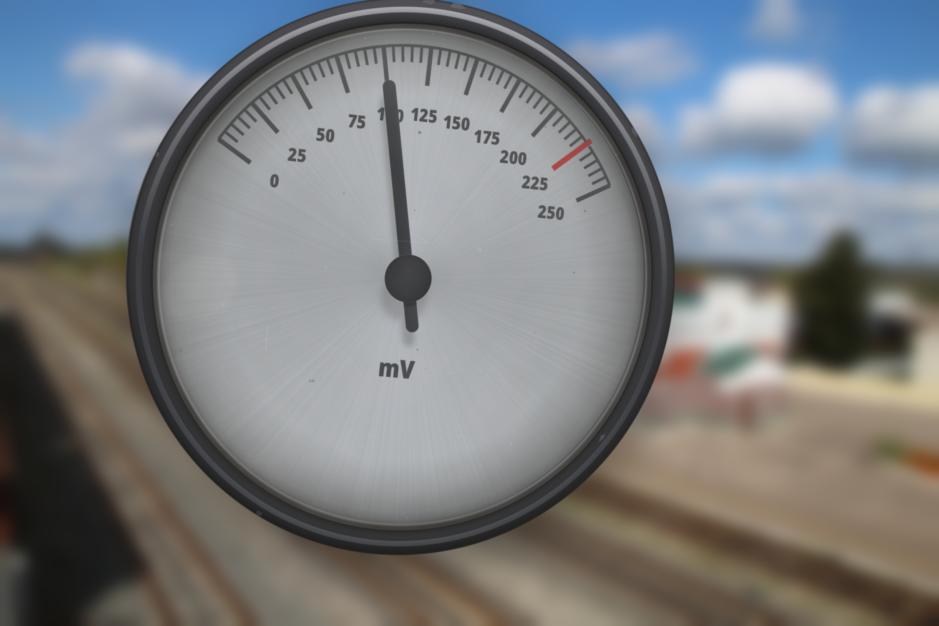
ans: mV 100
